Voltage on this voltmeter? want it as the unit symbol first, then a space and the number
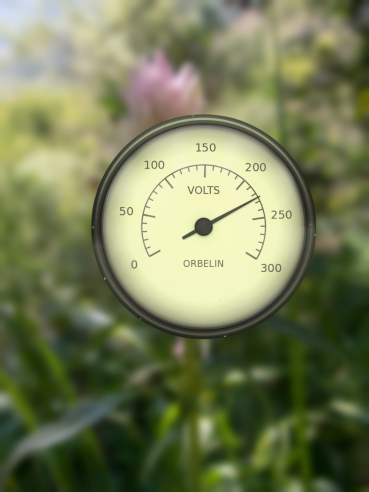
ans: V 225
